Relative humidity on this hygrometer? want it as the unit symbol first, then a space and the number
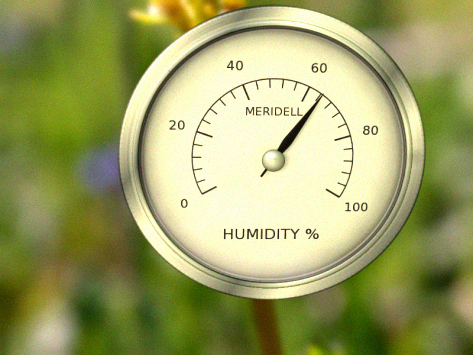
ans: % 64
